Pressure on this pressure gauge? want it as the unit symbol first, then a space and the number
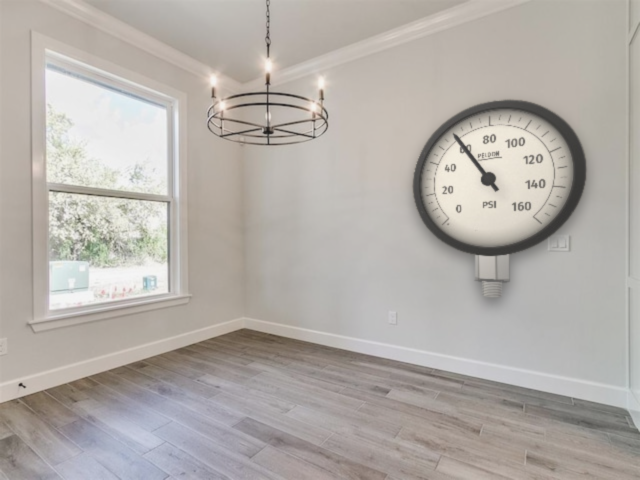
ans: psi 60
